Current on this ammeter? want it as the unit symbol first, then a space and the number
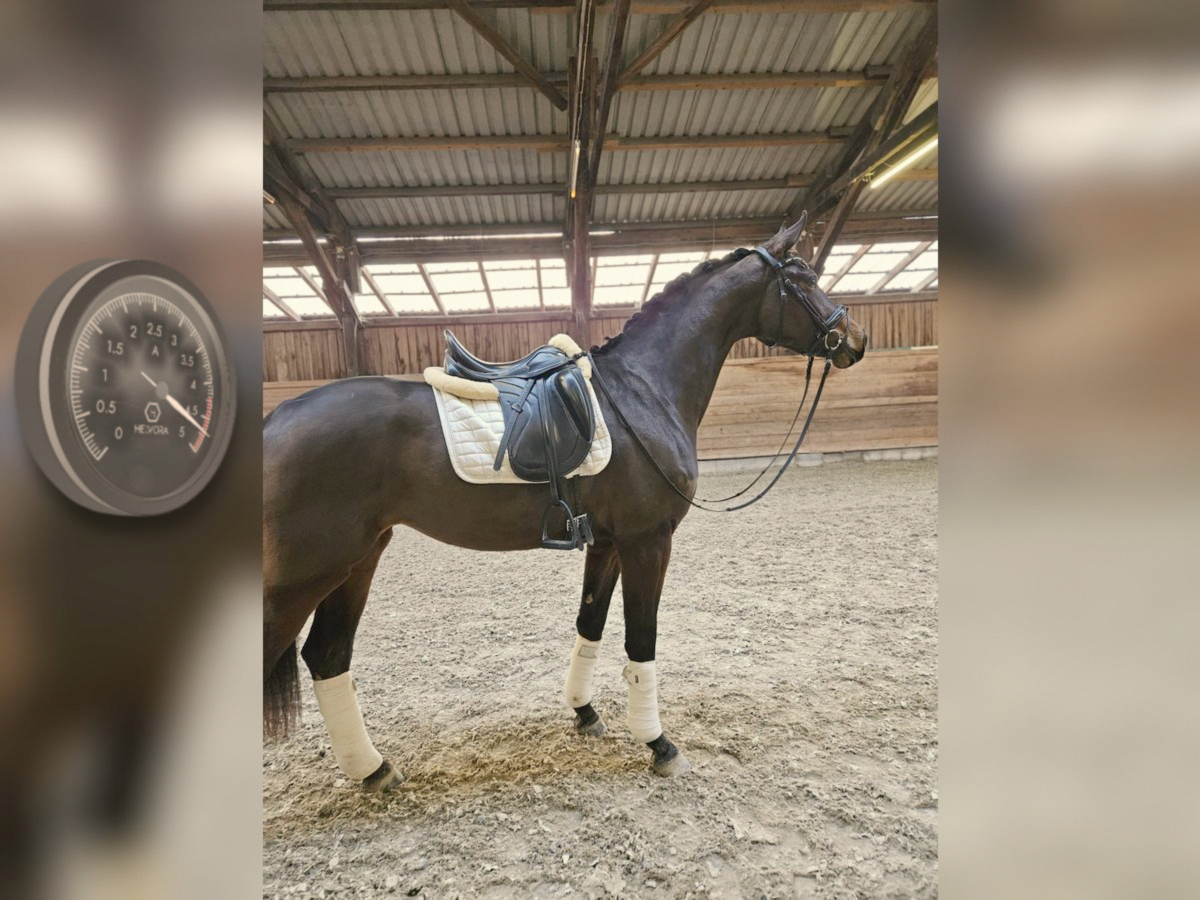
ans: A 4.75
